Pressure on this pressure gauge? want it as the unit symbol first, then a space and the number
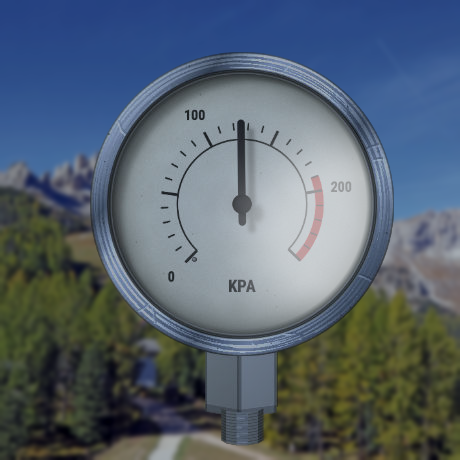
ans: kPa 125
